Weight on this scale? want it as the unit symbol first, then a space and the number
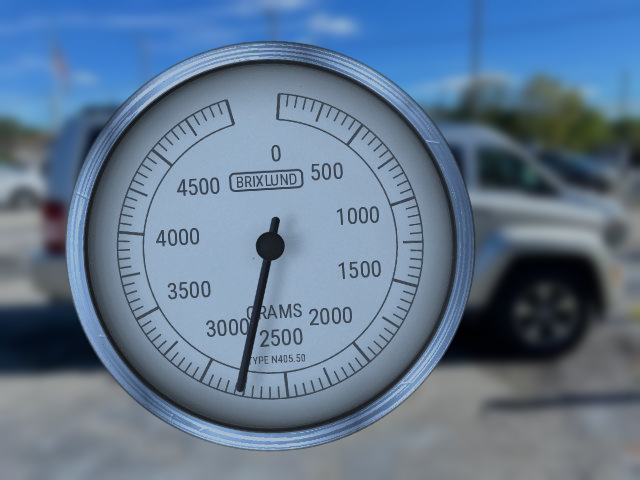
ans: g 2775
